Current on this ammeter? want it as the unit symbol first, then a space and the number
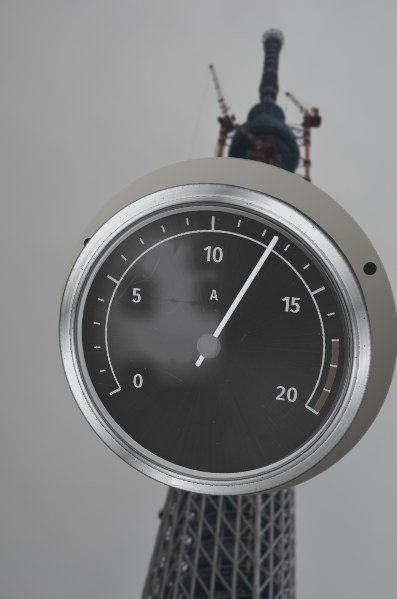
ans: A 12.5
